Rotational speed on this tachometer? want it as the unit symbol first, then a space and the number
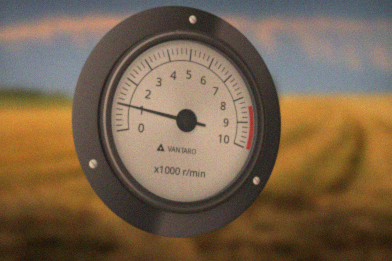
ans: rpm 1000
